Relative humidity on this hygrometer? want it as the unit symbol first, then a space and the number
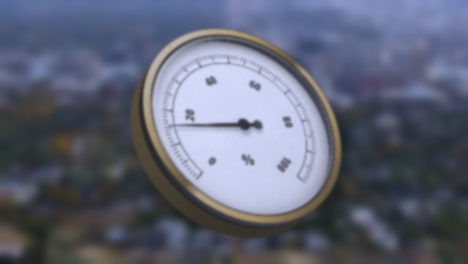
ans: % 15
